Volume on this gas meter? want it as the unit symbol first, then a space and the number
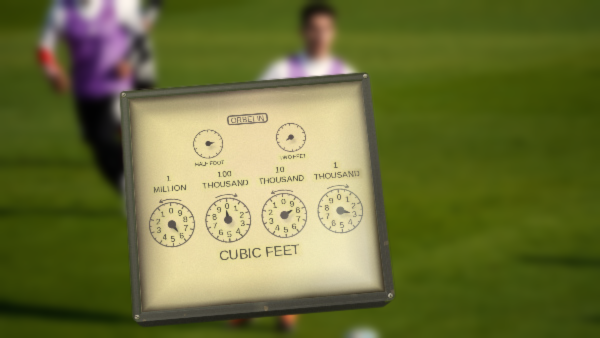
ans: ft³ 598300
